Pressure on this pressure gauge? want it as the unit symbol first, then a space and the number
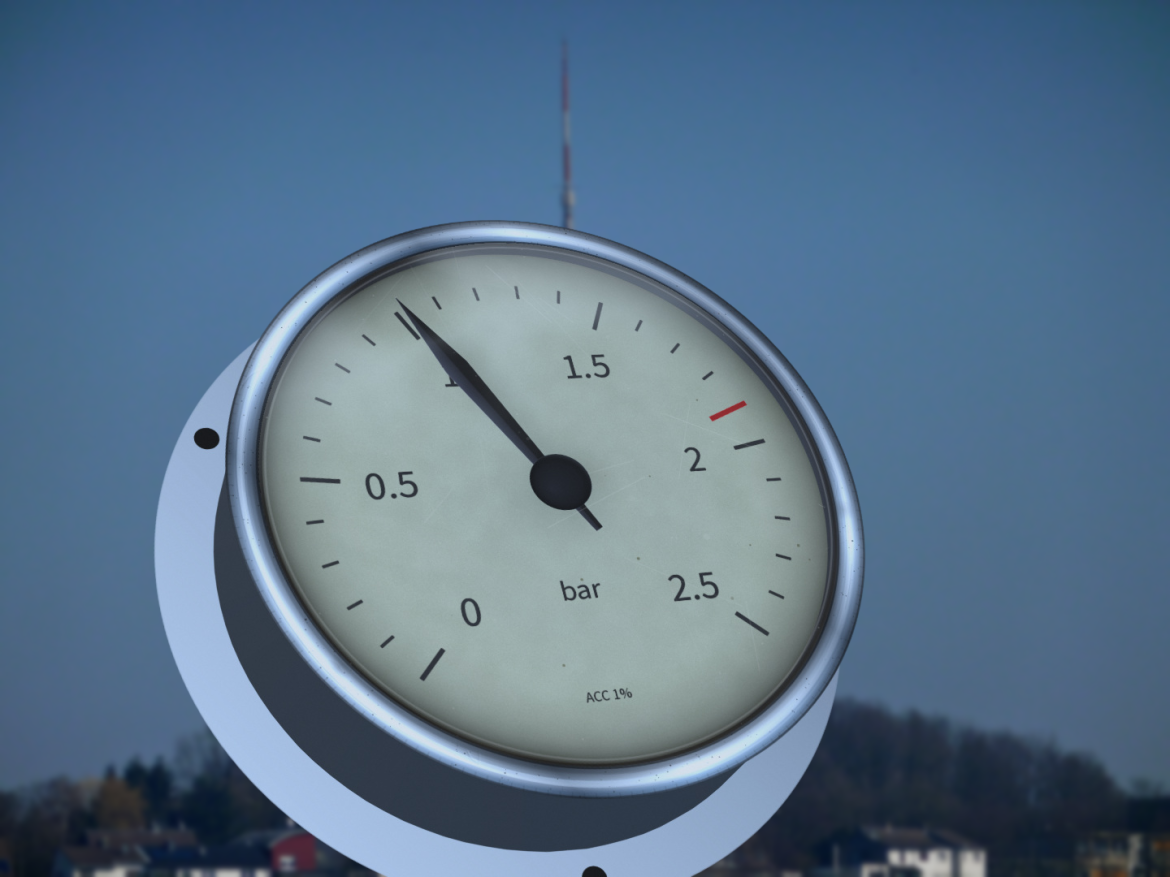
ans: bar 1
